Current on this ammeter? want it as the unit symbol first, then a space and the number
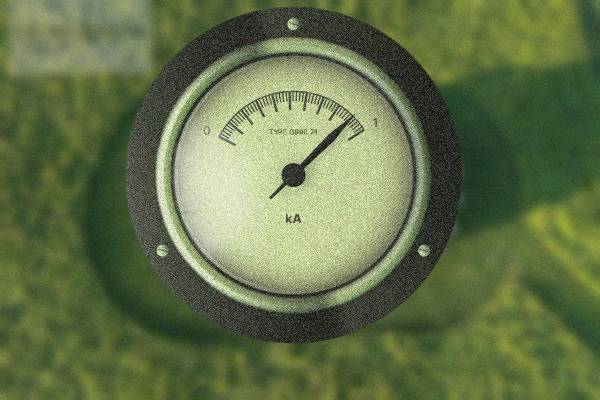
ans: kA 0.9
